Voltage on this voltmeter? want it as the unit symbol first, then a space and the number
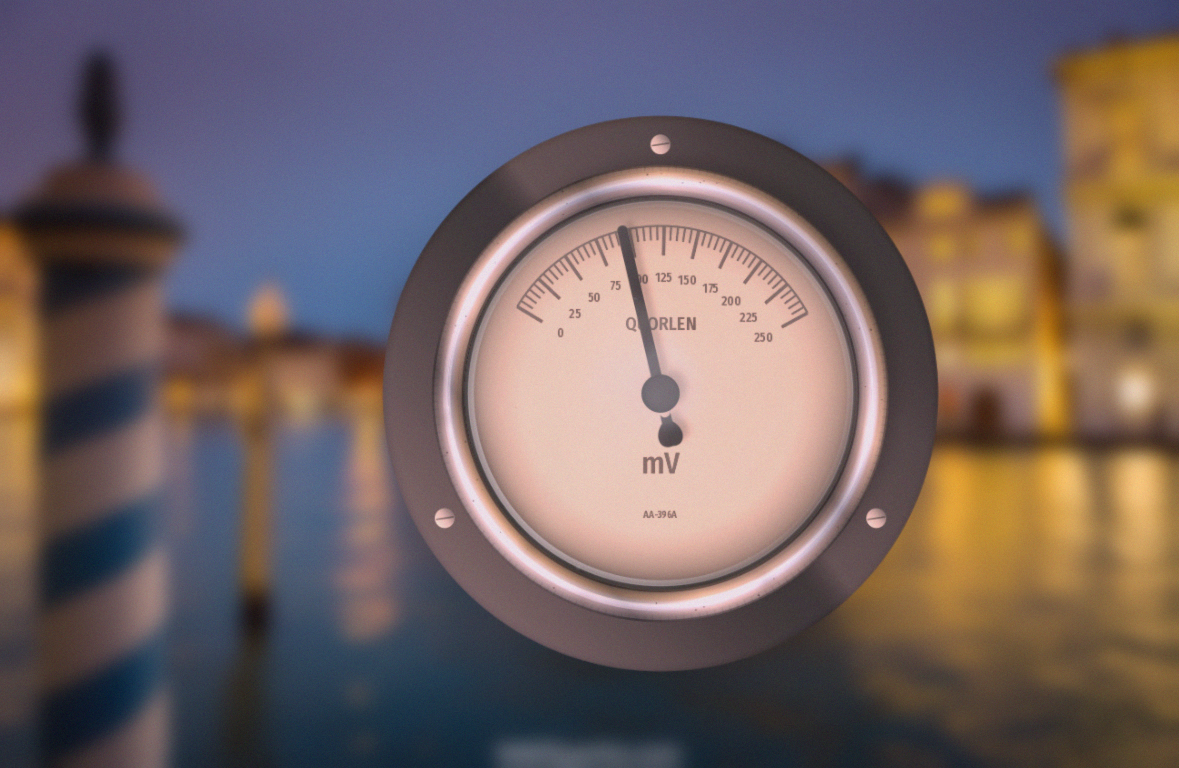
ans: mV 95
